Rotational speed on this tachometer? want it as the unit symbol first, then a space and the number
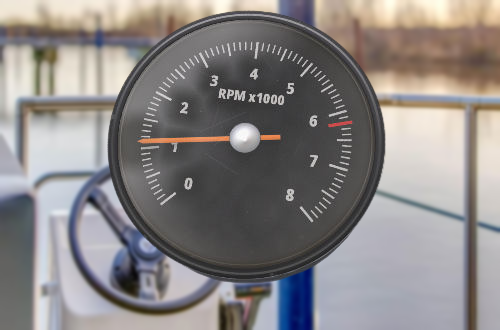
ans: rpm 1100
